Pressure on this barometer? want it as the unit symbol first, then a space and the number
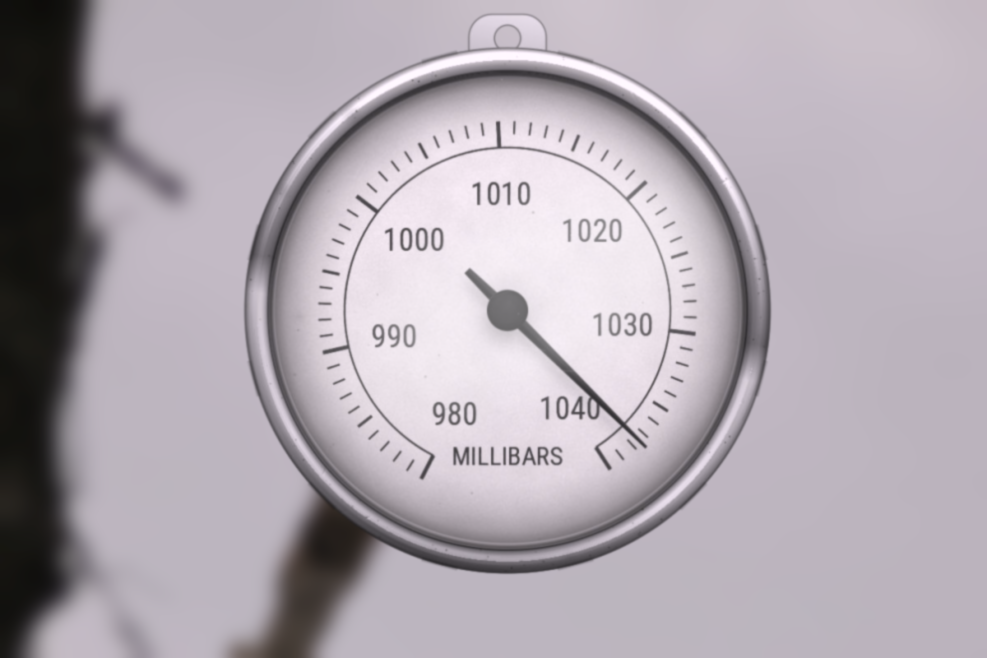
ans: mbar 1037.5
